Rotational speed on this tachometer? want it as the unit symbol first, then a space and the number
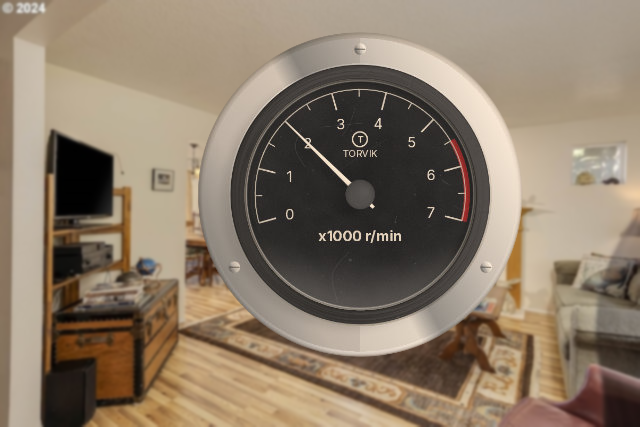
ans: rpm 2000
